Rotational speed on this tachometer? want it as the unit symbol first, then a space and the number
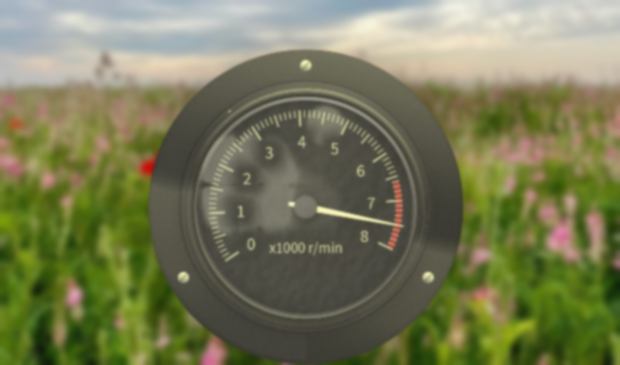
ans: rpm 7500
